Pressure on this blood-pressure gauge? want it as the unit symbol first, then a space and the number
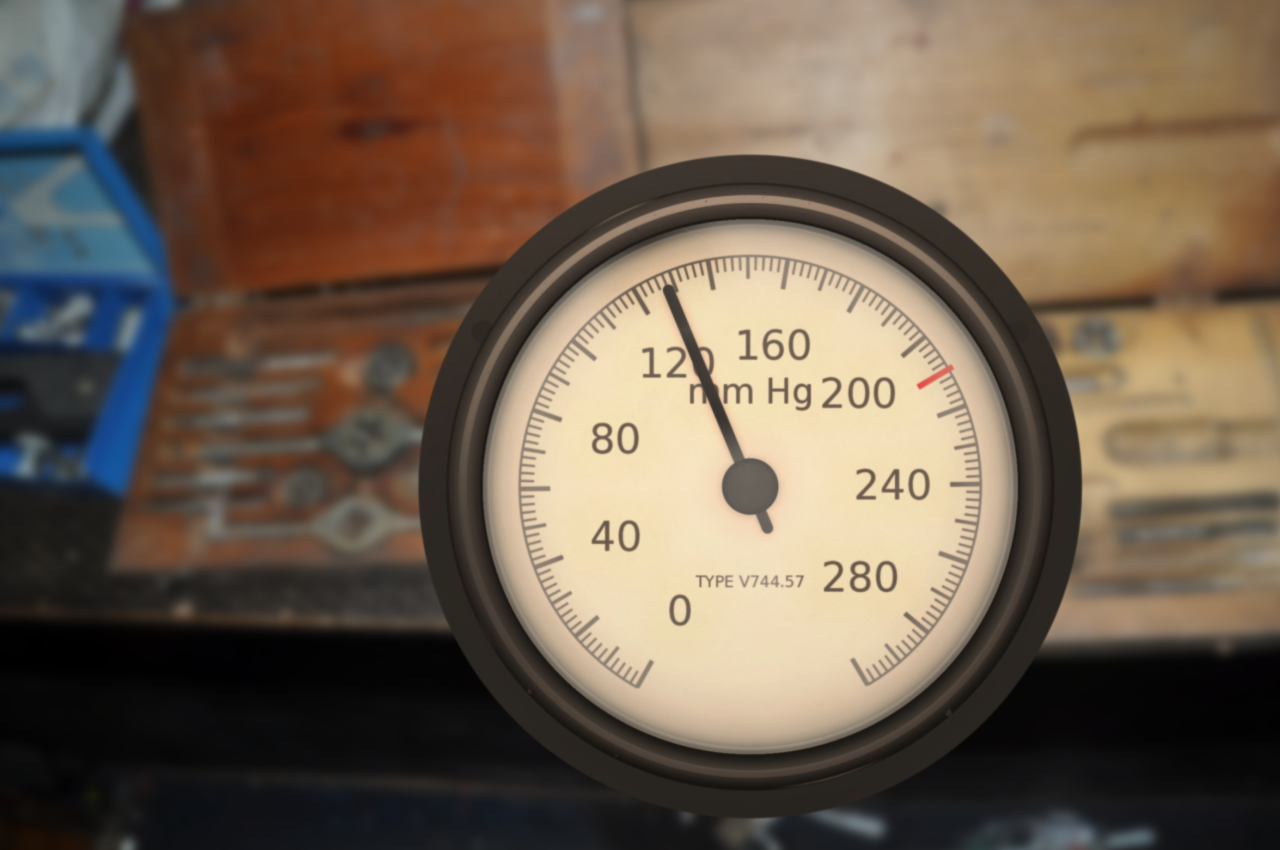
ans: mmHg 128
